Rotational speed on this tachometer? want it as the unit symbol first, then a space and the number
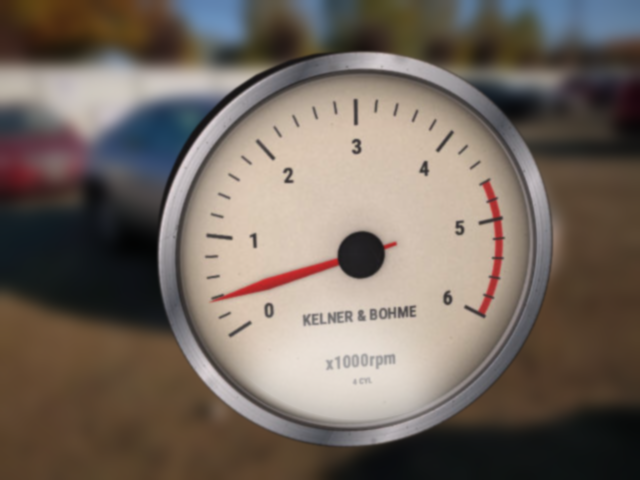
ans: rpm 400
